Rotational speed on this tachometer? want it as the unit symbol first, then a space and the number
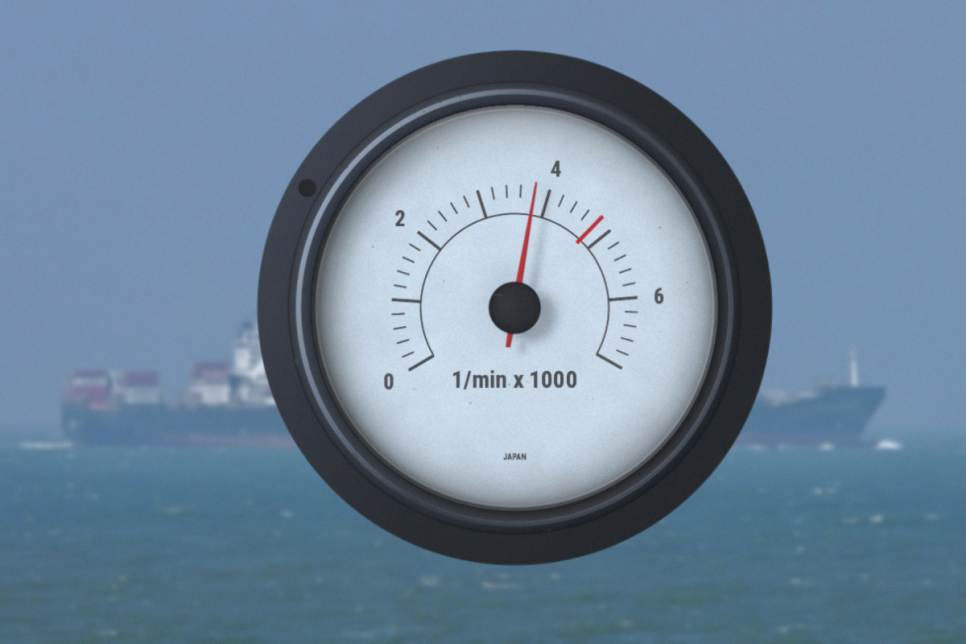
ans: rpm 3800
